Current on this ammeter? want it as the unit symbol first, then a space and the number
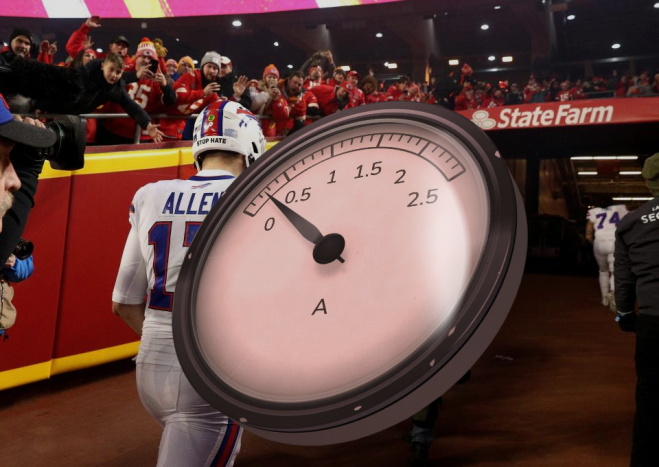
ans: A 0.25
